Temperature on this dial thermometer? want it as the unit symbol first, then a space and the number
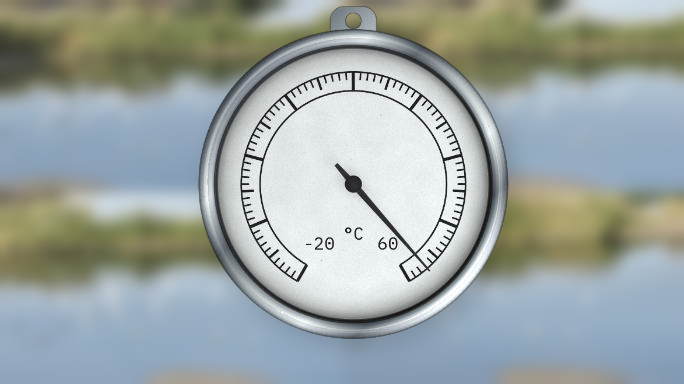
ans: °C 57
